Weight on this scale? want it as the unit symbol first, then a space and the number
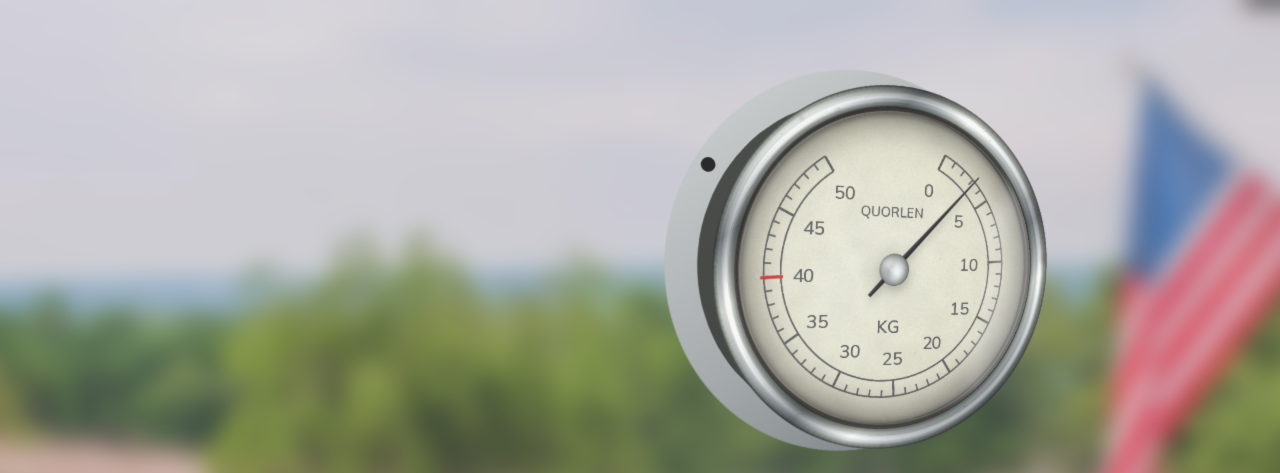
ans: kg 3
